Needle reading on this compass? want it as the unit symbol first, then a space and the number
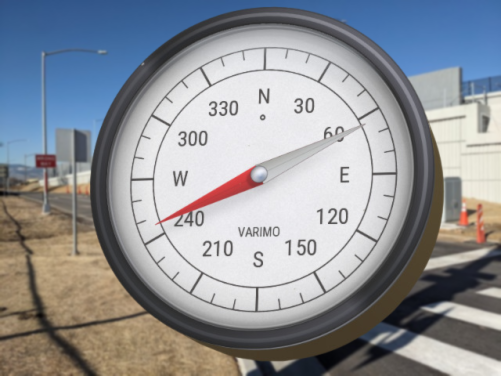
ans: ° 245
